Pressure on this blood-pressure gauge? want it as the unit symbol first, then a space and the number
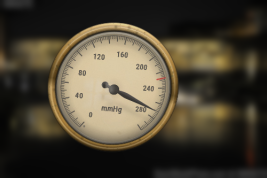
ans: mmHg 270
